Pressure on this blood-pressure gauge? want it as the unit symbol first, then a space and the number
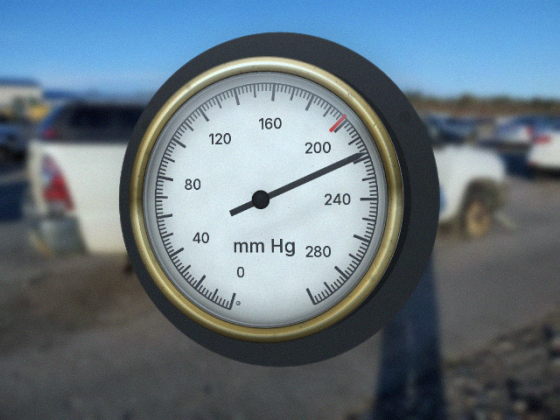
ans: mmHg 218
